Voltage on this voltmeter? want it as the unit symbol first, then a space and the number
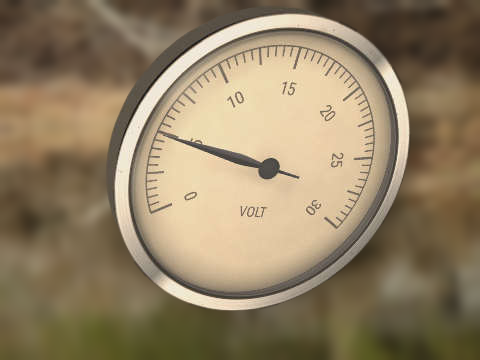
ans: V 5
